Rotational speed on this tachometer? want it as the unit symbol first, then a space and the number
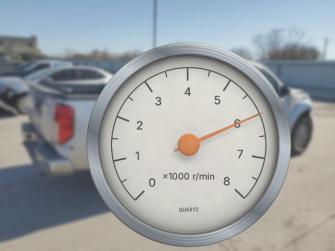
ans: rpm 6000
